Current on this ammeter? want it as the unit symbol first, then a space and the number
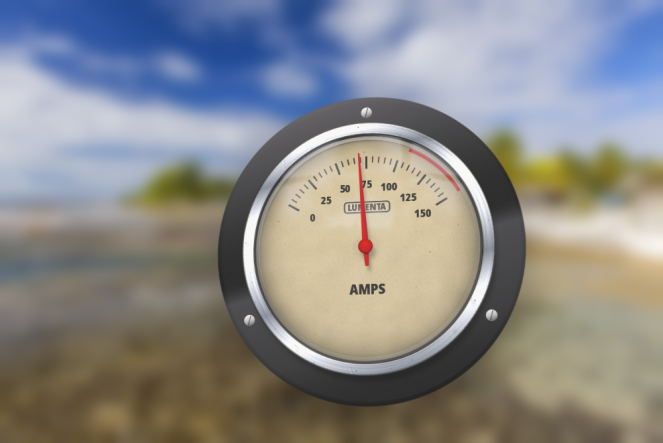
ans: A 70
